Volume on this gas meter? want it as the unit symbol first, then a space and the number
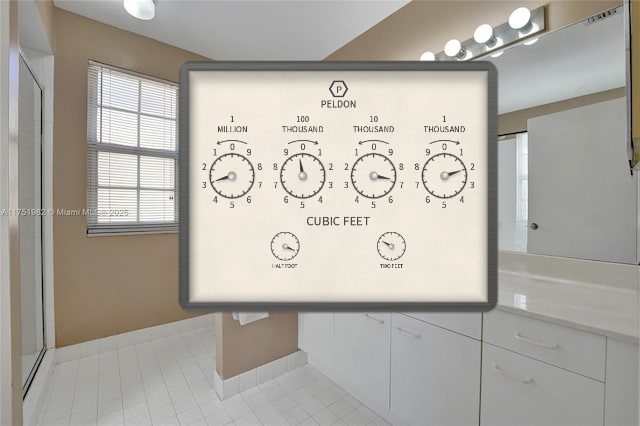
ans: ft³ 297200
